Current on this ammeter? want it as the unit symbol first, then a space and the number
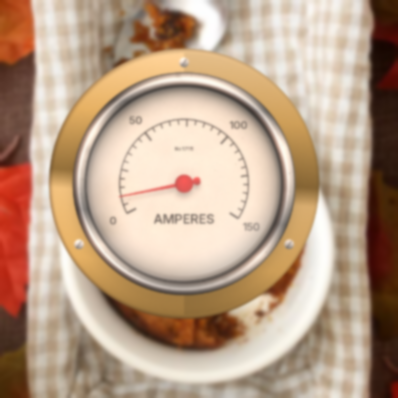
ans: A 10
